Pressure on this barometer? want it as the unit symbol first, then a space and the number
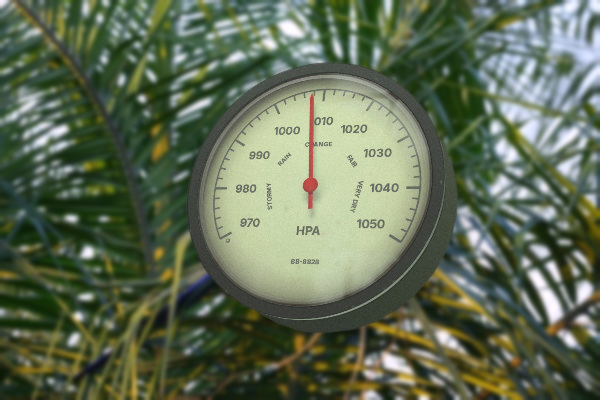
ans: hPa 1008
